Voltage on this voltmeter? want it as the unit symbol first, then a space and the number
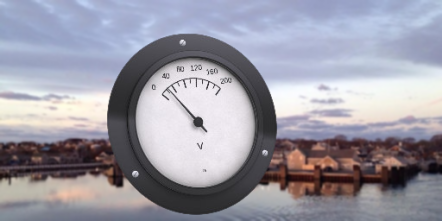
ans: V 20
